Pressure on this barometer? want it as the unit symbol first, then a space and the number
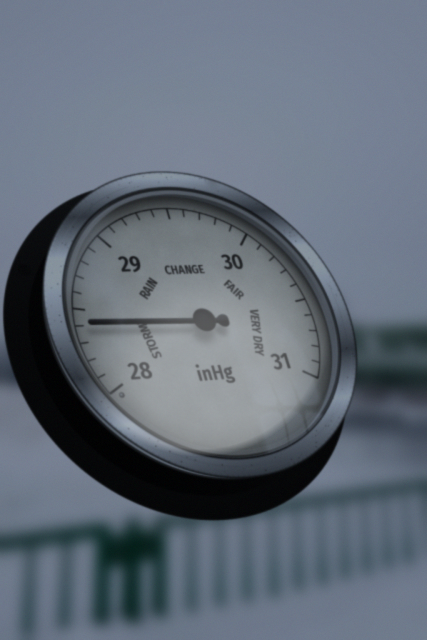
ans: inHg 28.4
